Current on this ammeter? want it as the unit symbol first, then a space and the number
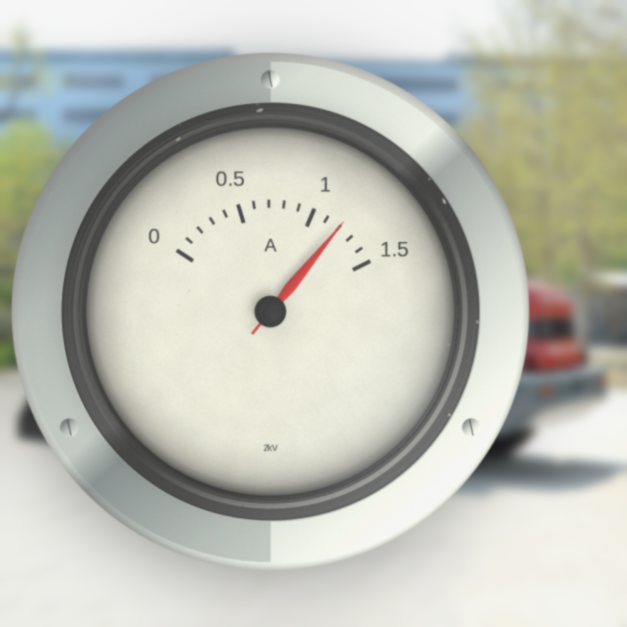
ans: A 1.2
